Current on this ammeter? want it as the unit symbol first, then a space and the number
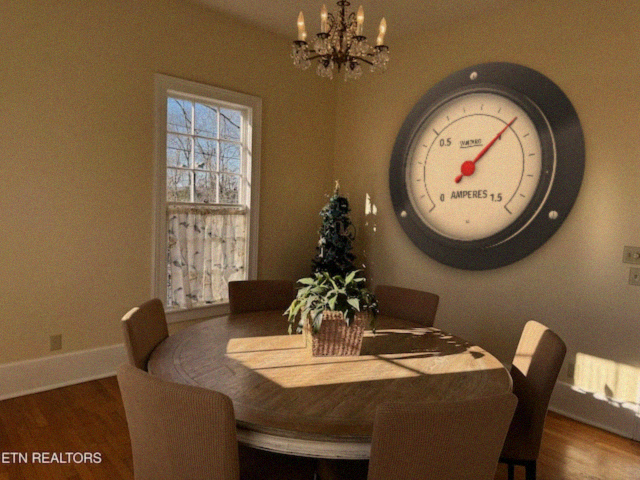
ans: A 1
